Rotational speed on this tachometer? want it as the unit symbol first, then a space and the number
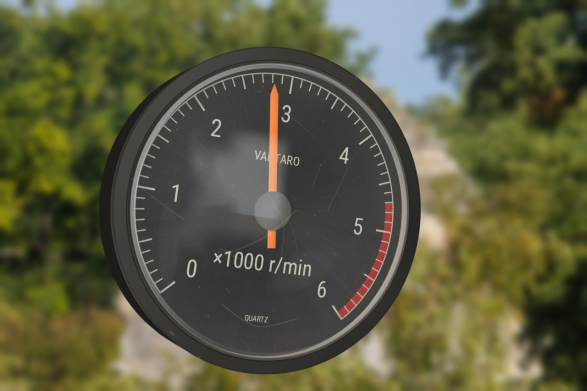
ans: rpm 2800
